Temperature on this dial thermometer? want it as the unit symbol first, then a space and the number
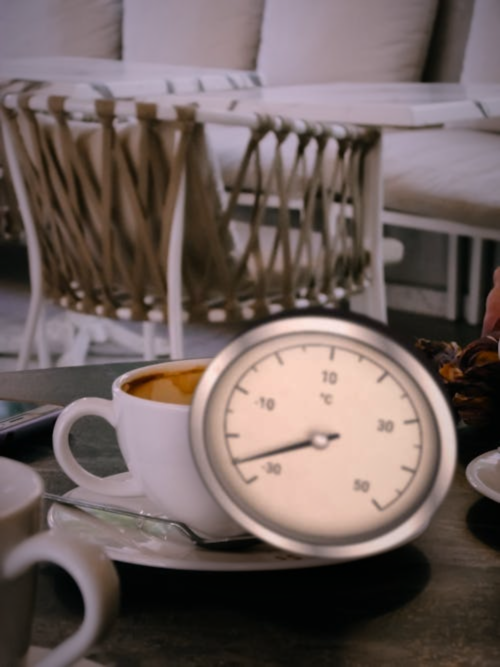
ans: °C -25
